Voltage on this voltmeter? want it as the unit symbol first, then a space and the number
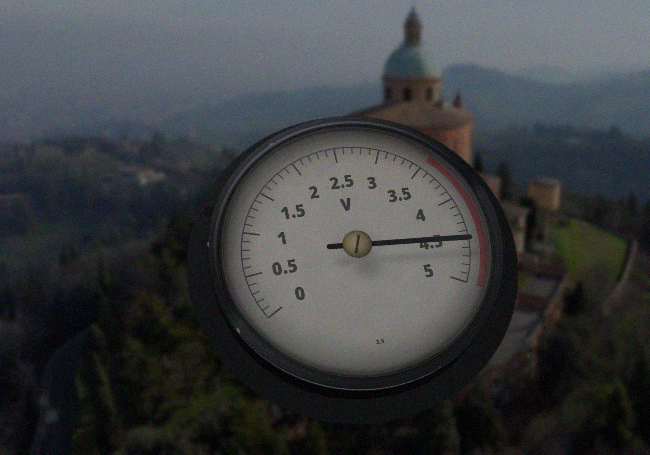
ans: V 4.5
